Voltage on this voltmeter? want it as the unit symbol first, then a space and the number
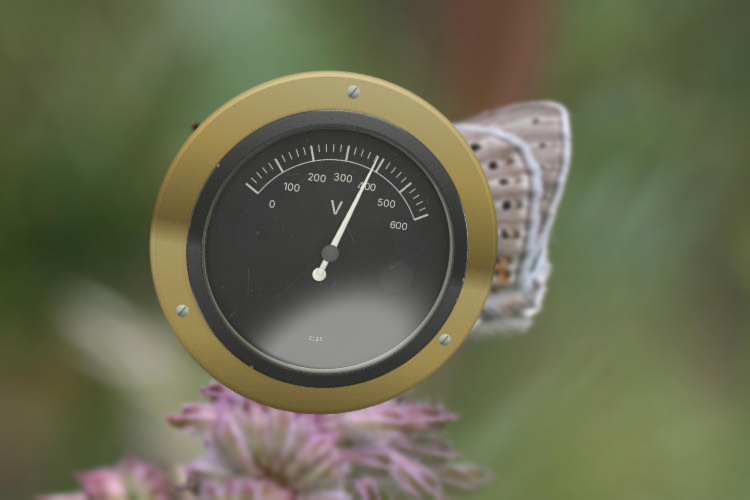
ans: V 380
